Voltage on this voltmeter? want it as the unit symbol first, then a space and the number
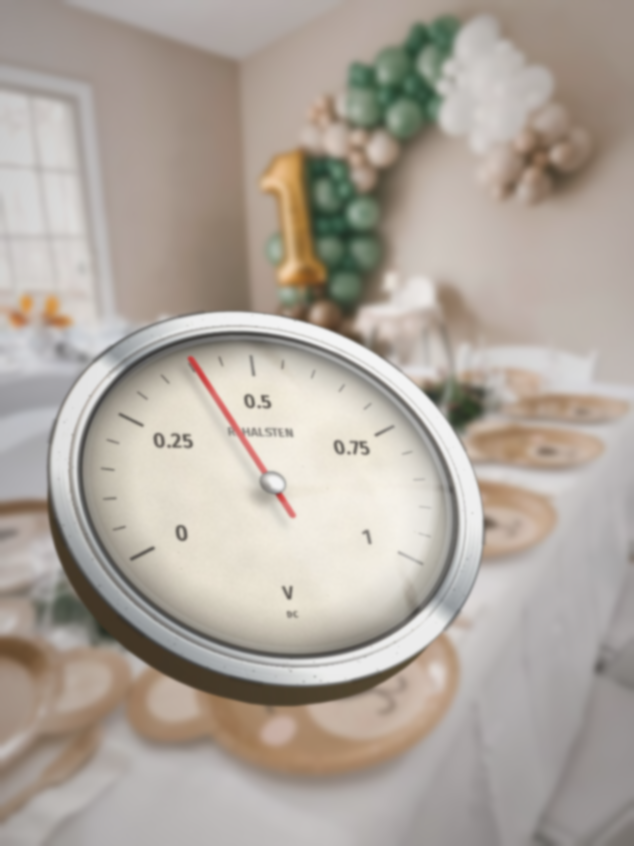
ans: V 0.4
